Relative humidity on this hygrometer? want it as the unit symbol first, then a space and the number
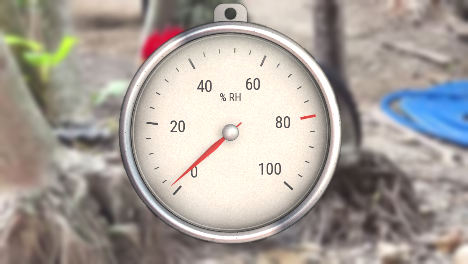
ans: % 2
